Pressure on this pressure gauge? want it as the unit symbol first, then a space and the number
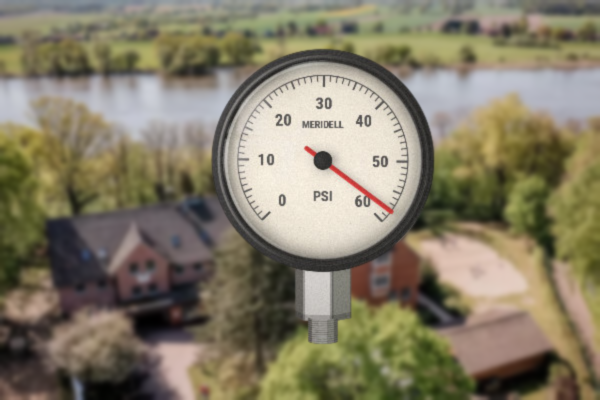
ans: psi 58
